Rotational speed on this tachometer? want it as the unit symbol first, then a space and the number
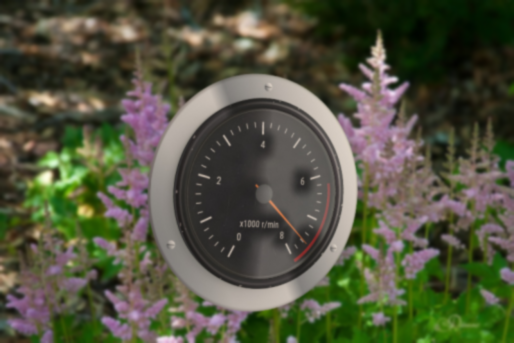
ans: rpm 7600
